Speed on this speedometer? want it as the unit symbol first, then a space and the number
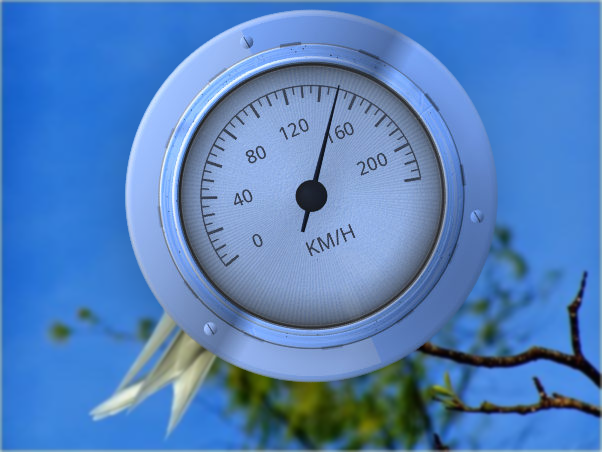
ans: km/h 150
